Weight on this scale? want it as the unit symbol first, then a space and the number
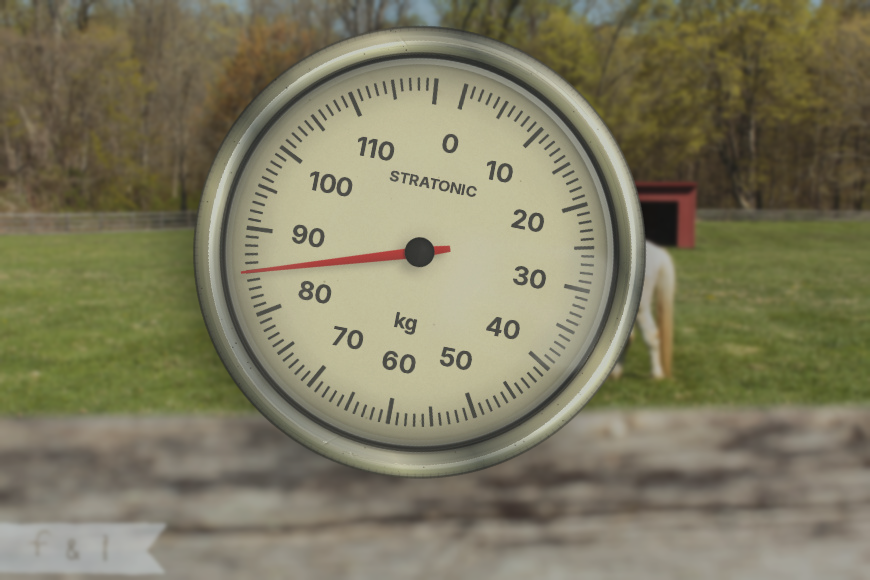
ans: kg 85
